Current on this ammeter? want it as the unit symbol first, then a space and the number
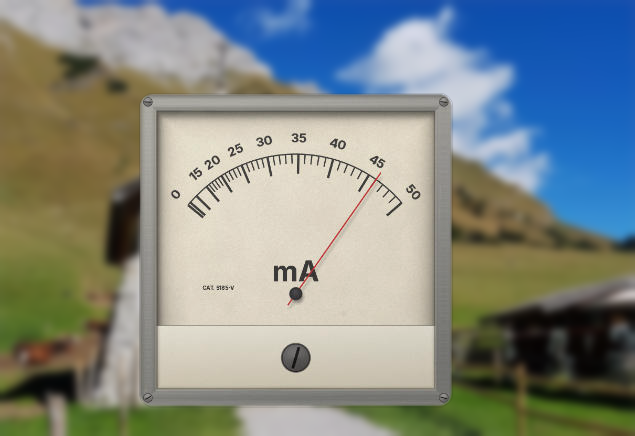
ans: mA 46
